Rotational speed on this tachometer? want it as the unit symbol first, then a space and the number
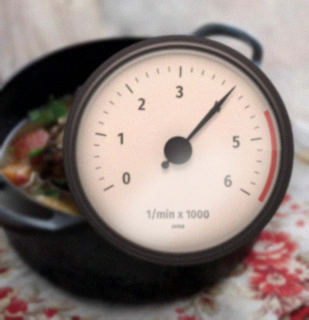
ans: rpm 4000
